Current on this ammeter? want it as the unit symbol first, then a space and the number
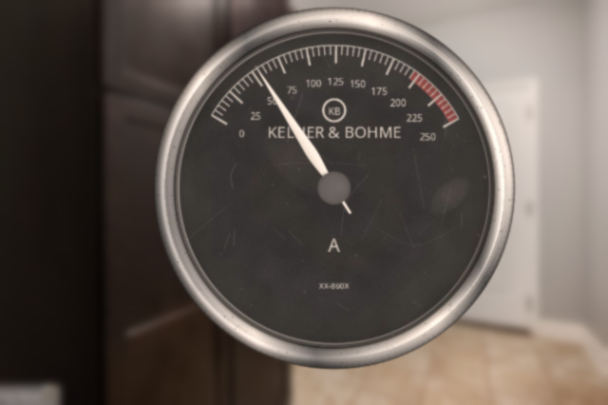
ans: A 55
